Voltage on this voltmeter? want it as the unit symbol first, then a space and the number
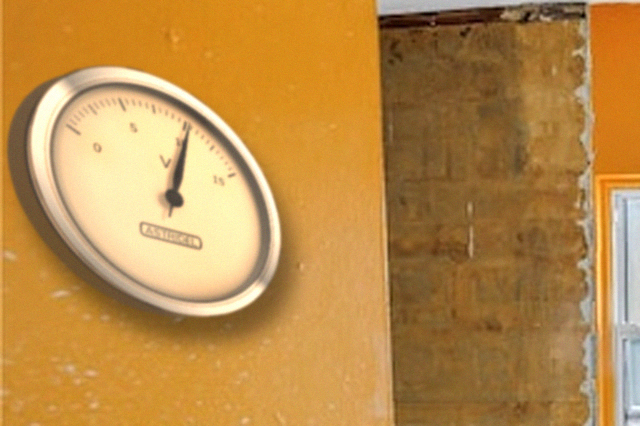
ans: V 10
